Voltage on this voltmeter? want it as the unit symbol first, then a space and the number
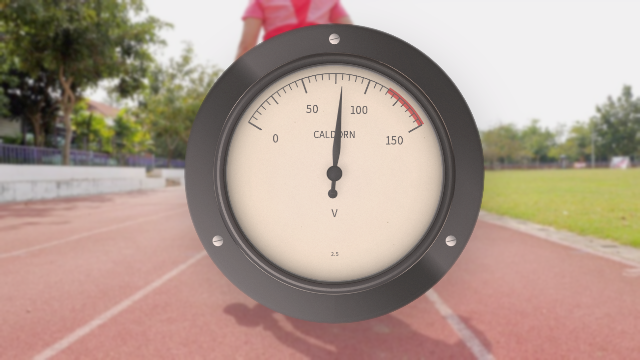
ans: V 80
